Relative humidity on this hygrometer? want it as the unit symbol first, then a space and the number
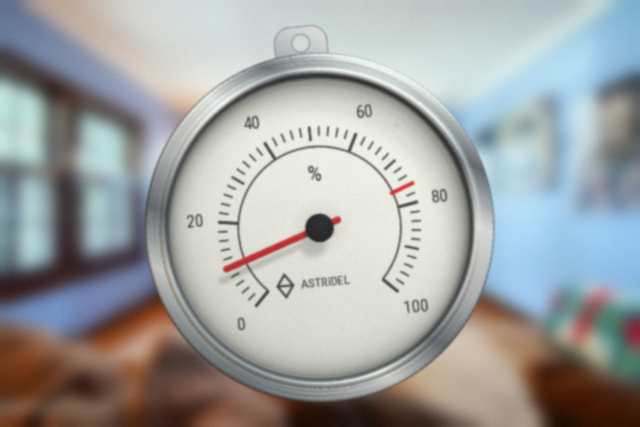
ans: % 10
